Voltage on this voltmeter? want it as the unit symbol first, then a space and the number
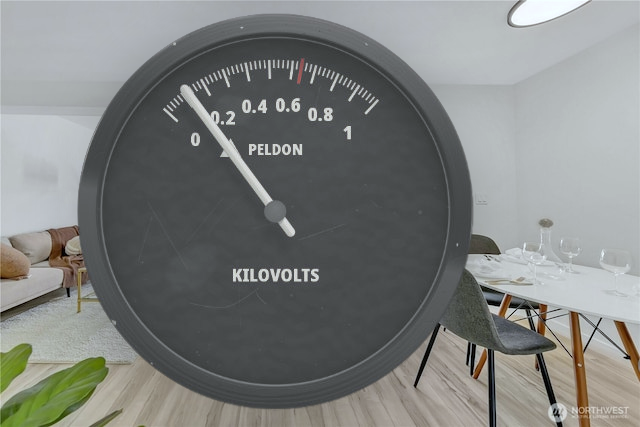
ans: kV 0.12
